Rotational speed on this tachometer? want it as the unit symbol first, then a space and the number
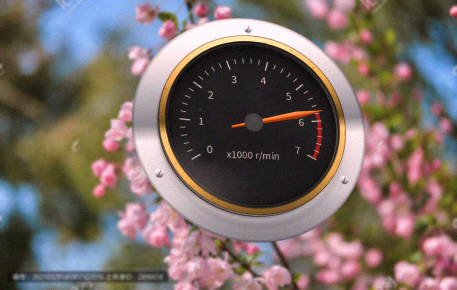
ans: rpm 5800
